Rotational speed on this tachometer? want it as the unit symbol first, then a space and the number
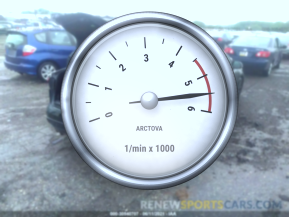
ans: rpm 5500
